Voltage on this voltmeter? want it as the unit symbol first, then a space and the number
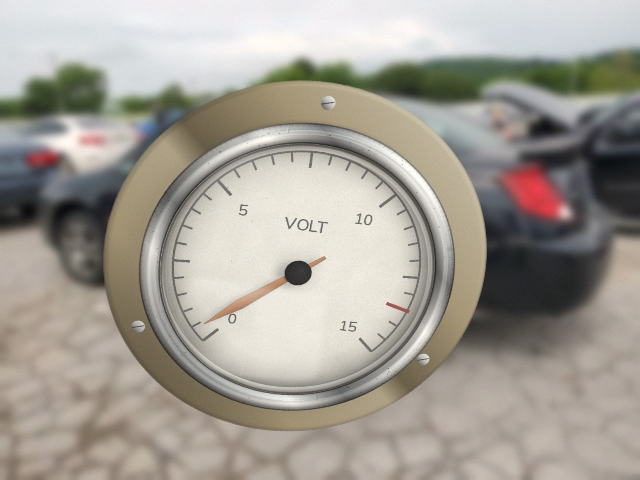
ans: V 0.5
